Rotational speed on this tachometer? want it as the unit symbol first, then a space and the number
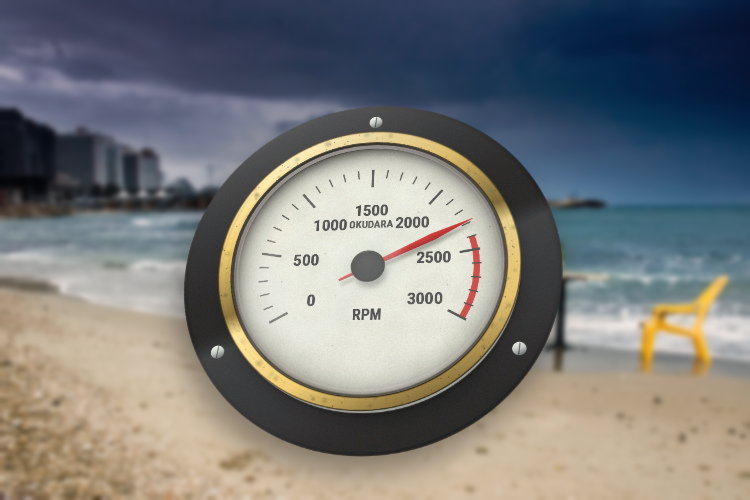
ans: rpm 2300
